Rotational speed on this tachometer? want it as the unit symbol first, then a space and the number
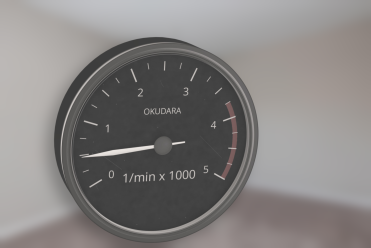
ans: rpm 500
